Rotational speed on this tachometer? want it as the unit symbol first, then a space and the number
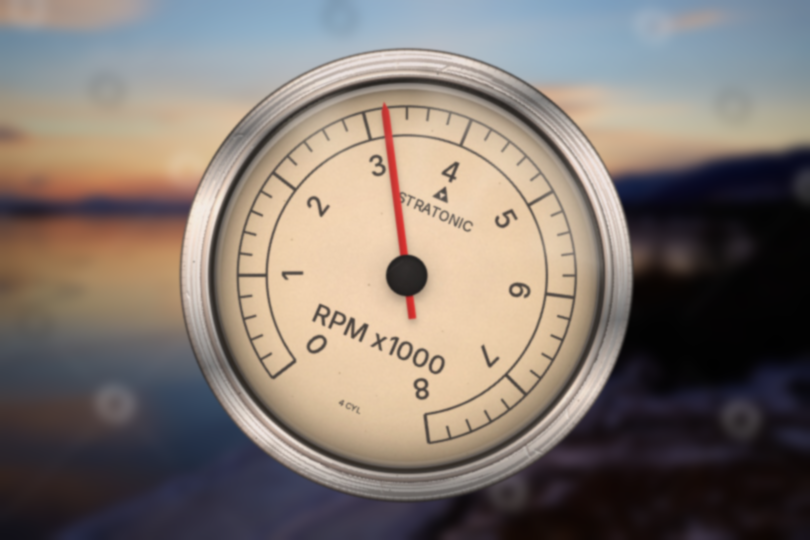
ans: rpm 3200
